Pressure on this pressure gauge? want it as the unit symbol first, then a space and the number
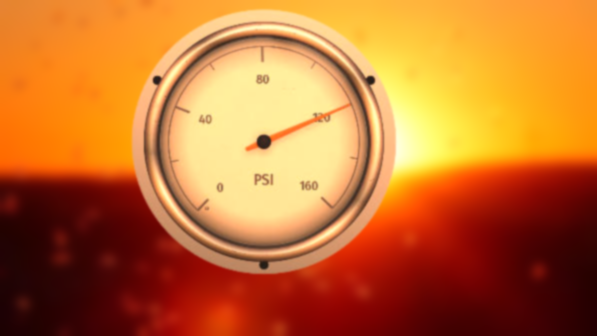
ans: psi 120
